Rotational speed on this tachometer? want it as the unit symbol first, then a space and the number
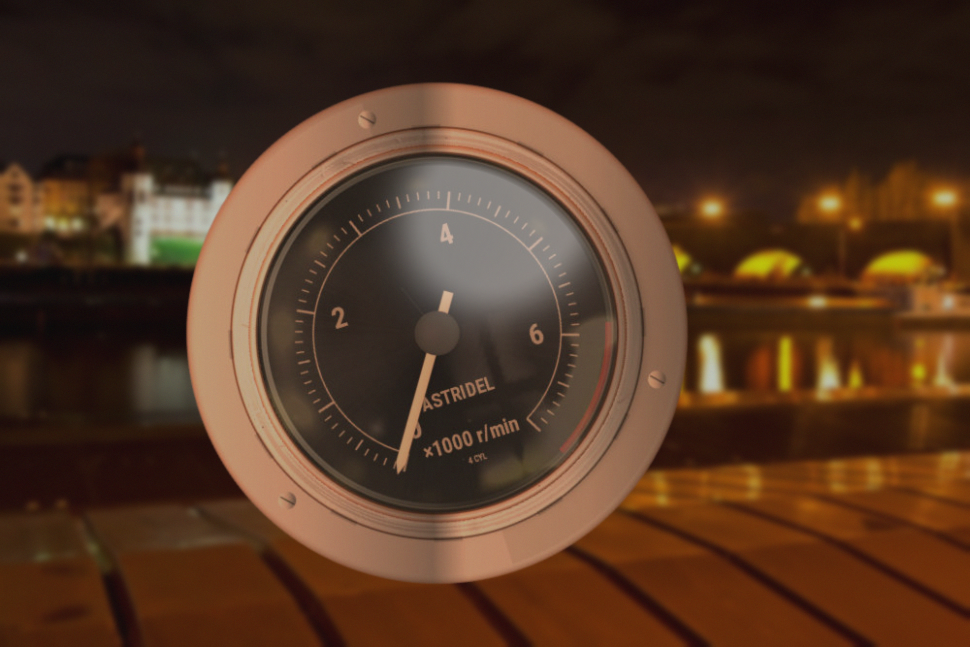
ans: rpm 50
